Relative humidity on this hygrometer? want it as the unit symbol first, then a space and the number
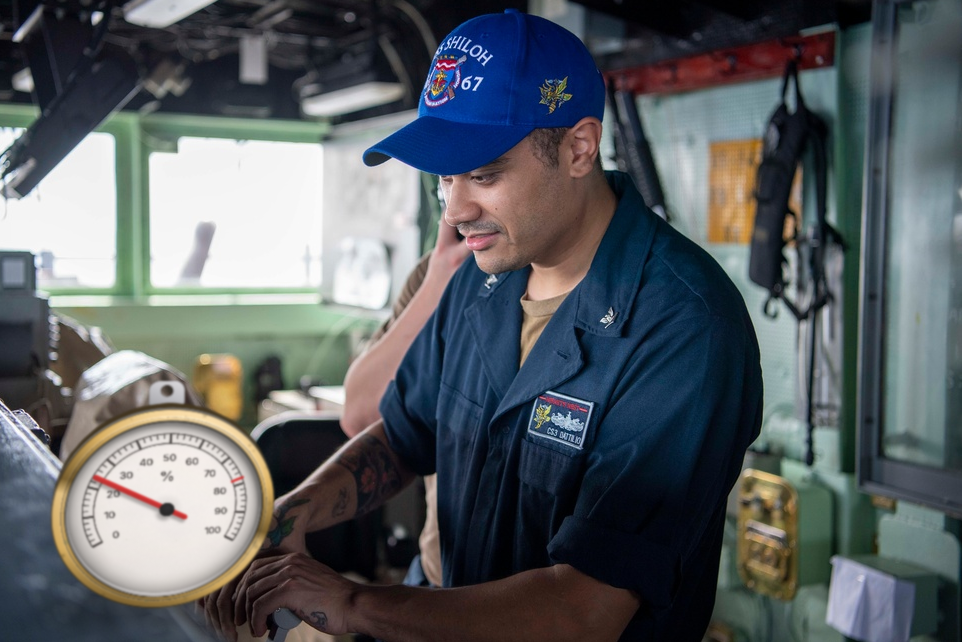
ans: % 24
